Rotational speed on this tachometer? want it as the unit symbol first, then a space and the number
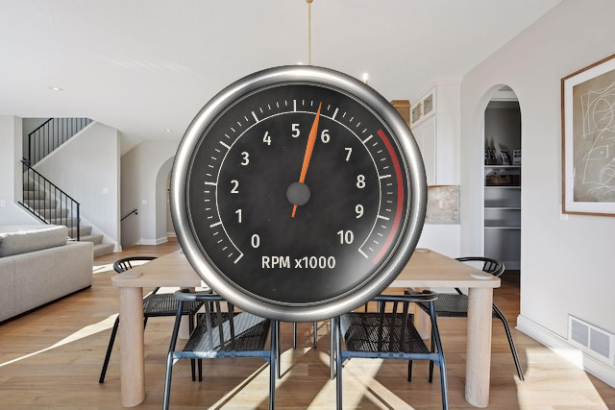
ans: rpm 5600
